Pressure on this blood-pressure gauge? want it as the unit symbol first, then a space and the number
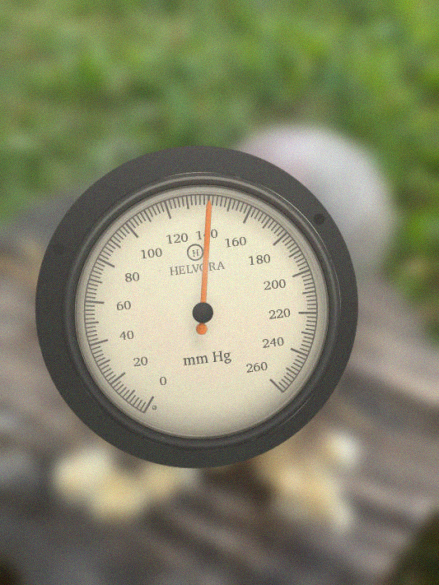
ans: mmHg 140
